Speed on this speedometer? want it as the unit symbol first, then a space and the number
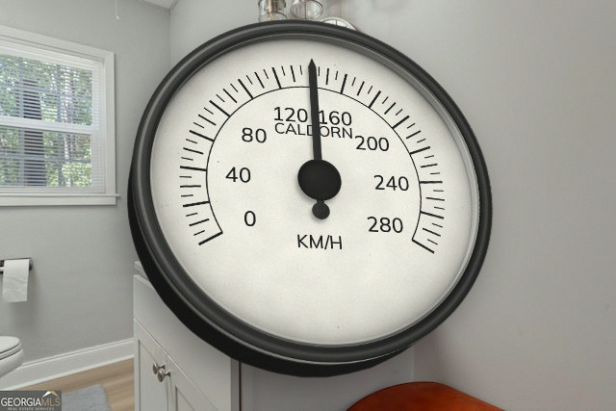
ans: km/h 140
